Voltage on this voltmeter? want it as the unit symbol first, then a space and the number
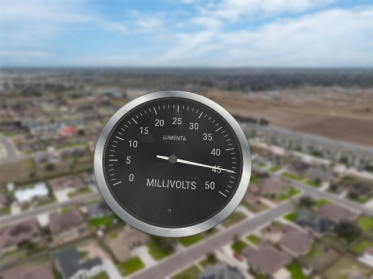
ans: mV 45
